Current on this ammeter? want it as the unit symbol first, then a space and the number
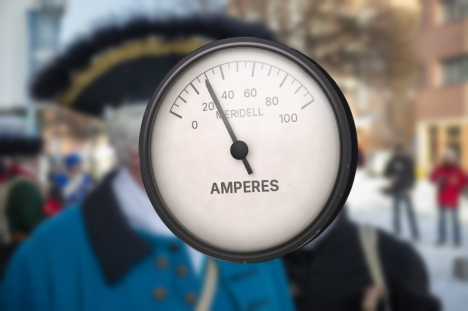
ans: A 30
